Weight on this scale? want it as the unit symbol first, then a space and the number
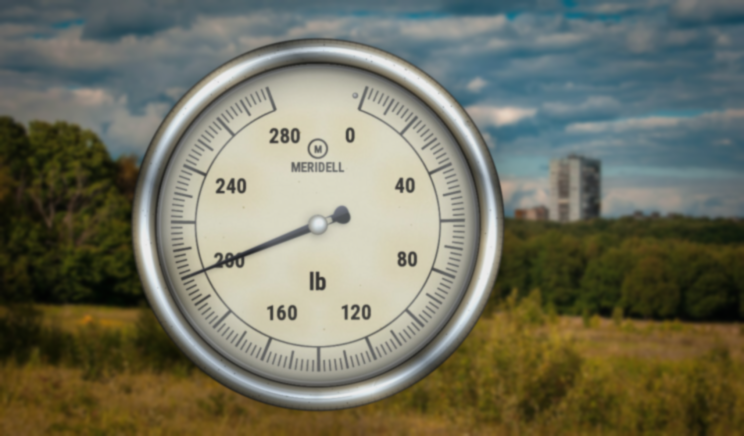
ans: lb 200
